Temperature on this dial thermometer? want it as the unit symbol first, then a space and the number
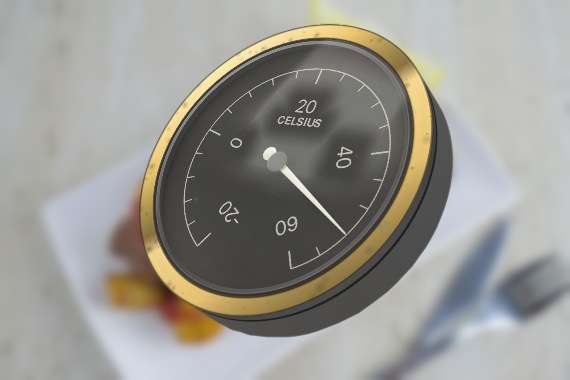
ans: °C 52
